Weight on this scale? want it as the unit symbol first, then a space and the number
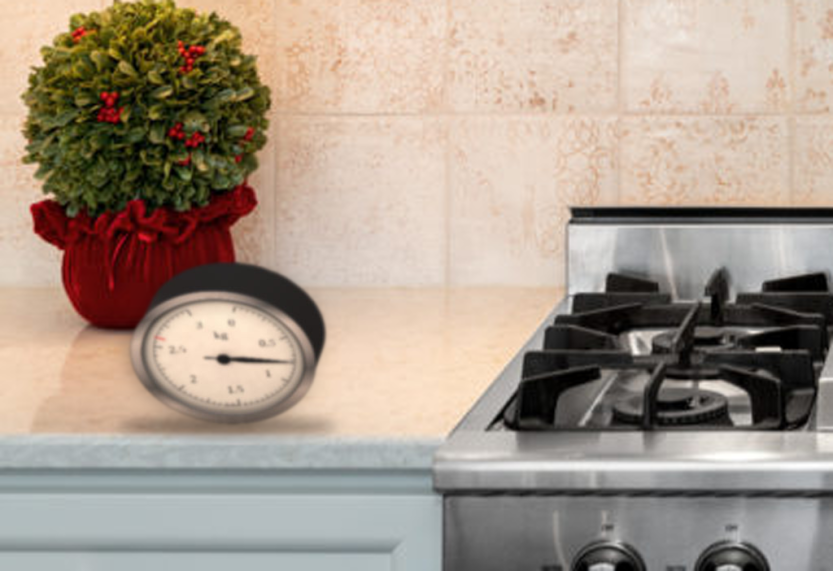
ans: kg 0.75
